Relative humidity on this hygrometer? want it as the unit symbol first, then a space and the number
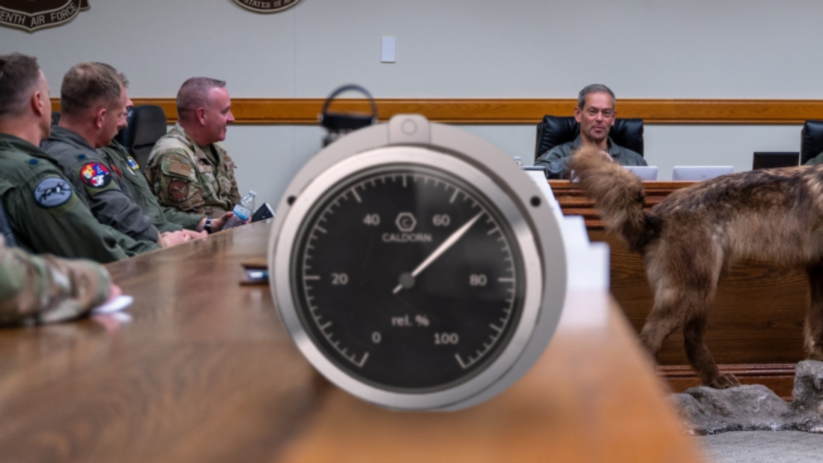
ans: % 66
